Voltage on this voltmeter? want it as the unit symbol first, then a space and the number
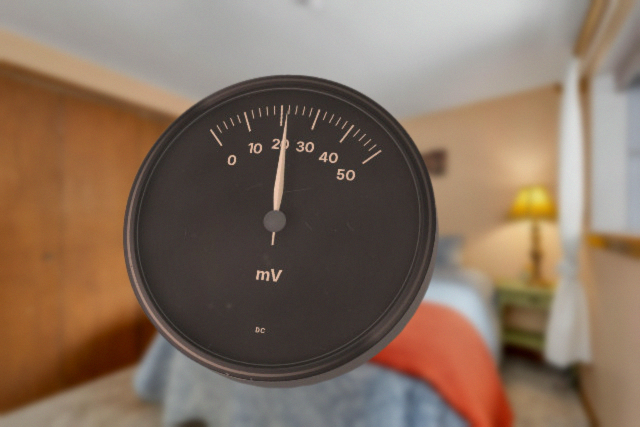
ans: mV 22
